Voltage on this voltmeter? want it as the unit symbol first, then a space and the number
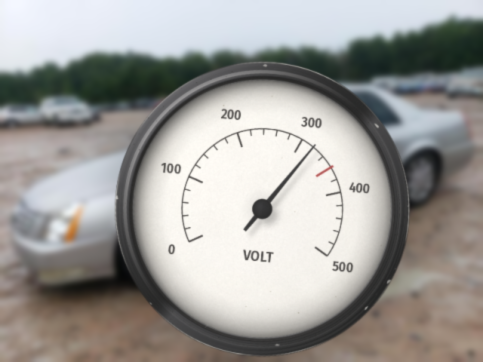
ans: V 320
